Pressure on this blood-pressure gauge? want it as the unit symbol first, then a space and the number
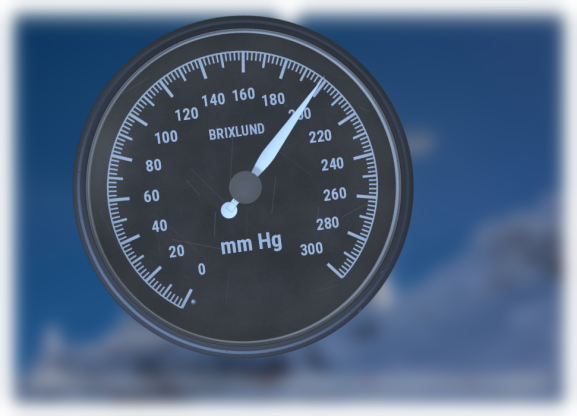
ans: mmHg 198
